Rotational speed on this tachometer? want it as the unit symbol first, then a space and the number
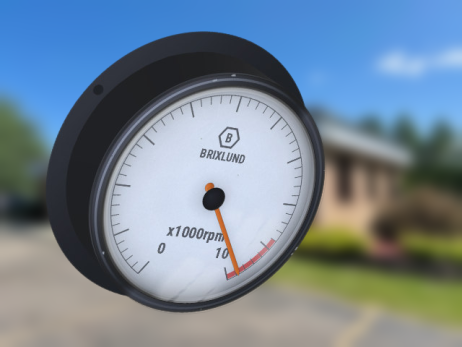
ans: rpm 9800
